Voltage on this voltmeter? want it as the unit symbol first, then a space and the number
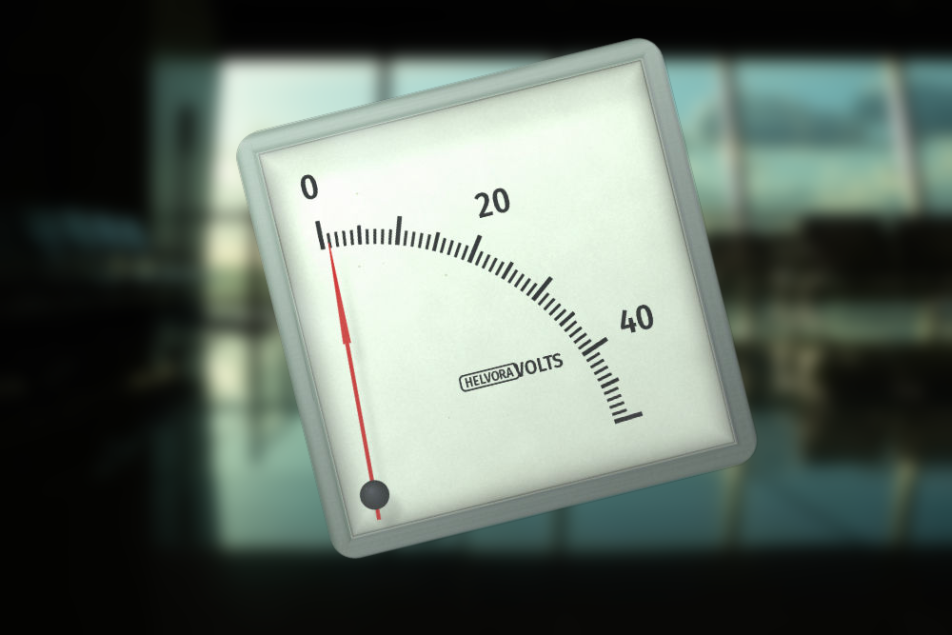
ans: V 1
